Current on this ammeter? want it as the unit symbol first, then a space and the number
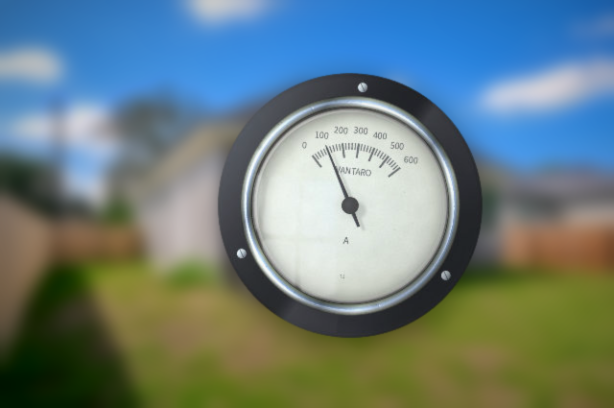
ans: A 100
